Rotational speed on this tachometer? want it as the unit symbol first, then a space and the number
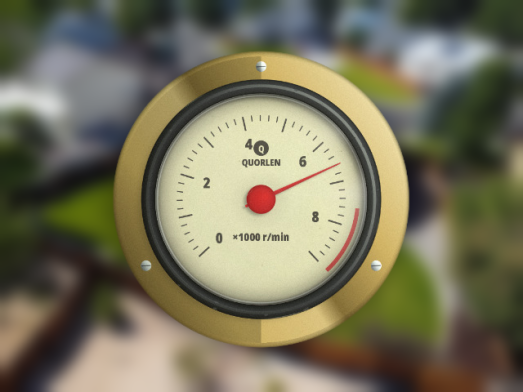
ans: rpm 6600
